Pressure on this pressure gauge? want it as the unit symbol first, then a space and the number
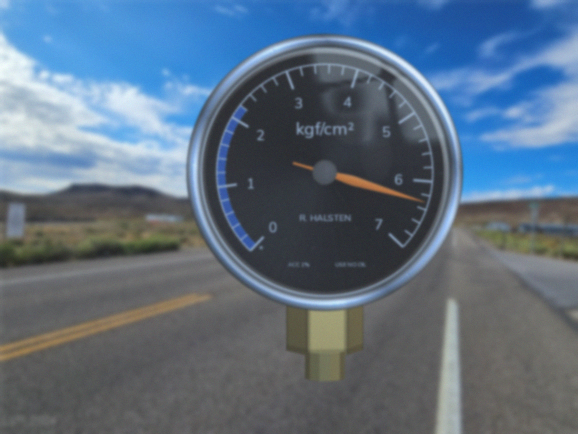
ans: kg/cm² 6.3
